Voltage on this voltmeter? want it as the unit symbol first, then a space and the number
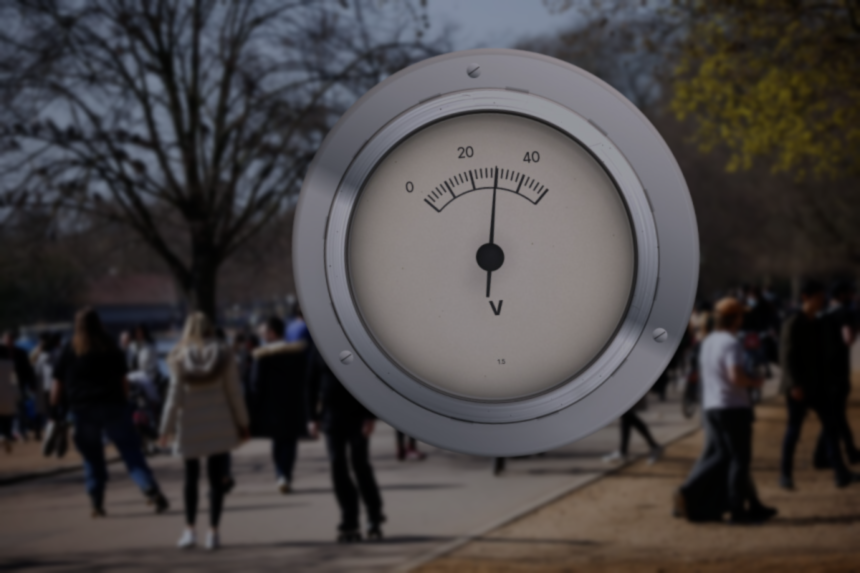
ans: V 30
